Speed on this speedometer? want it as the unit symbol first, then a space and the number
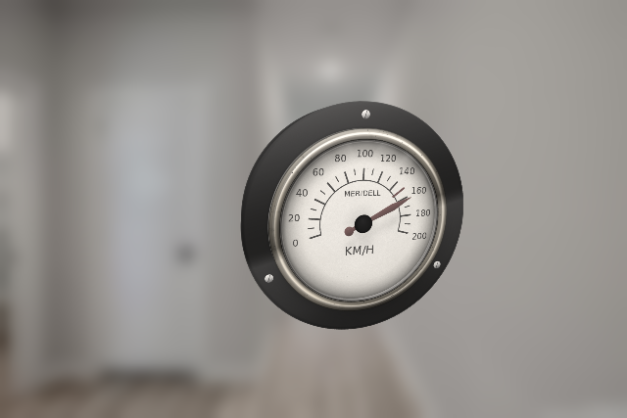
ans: km/h 160
